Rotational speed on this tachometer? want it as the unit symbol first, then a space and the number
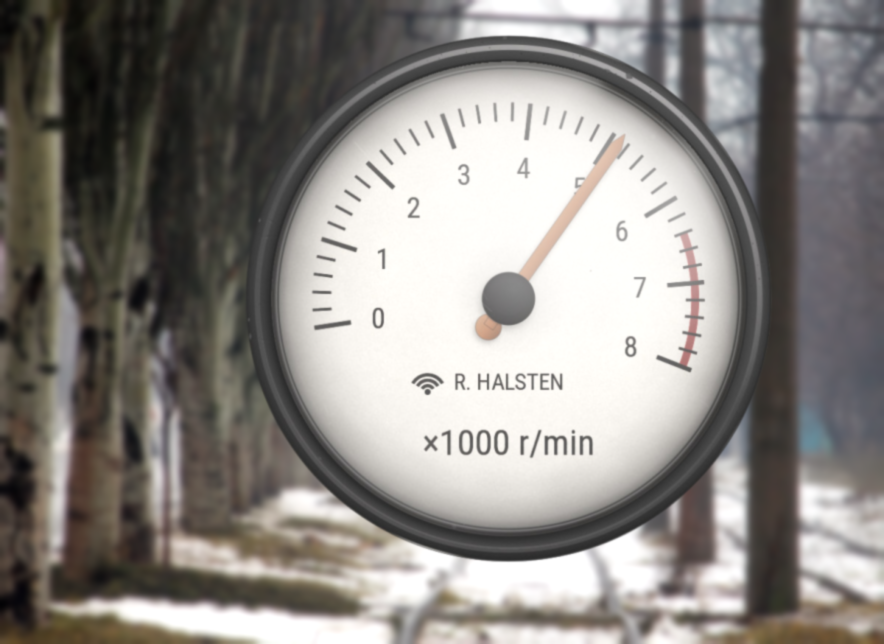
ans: rpm 5100
